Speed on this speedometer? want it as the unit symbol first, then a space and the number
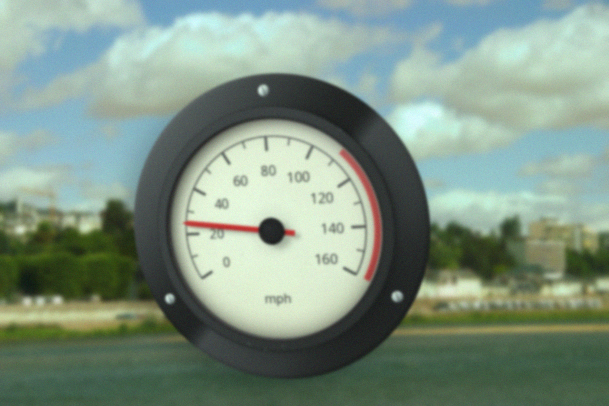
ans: mph 25
